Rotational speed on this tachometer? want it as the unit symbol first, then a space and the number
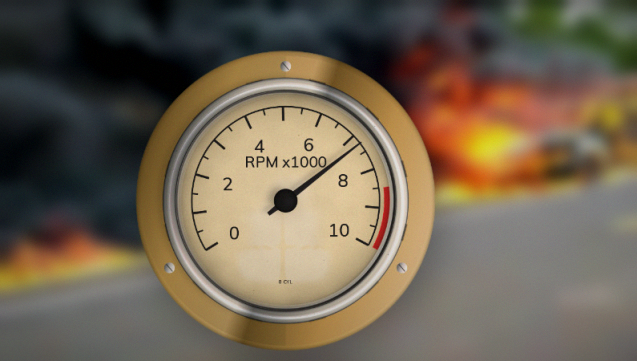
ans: rpm 7250
